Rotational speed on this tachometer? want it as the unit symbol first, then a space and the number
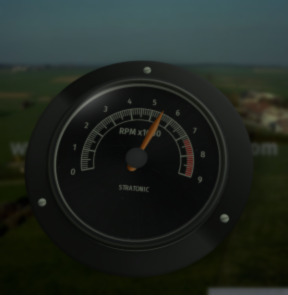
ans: rpm 5500
